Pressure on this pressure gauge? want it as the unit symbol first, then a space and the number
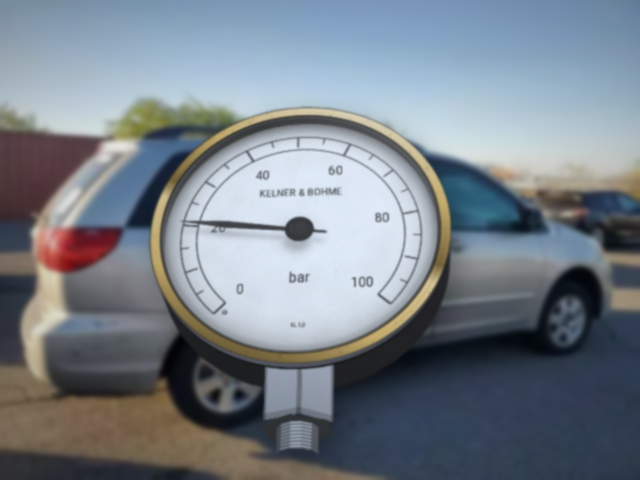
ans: bar 20
